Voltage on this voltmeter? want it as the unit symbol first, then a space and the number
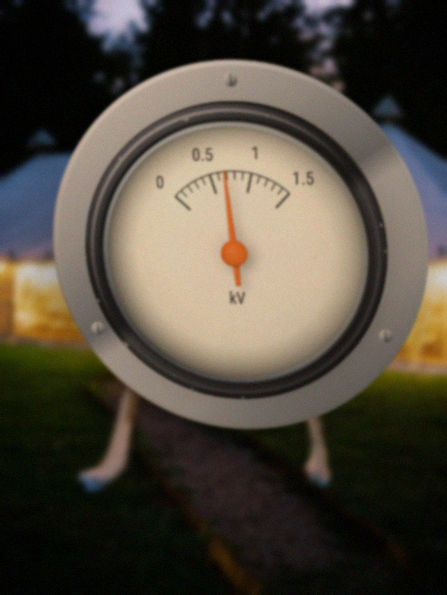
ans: kV 0.7
